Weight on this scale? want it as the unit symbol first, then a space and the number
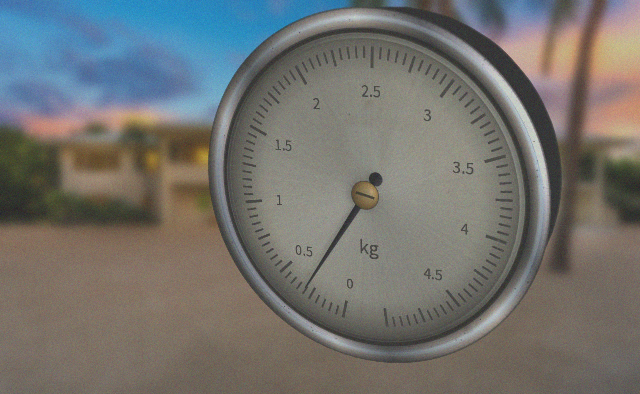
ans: kg 0.3
